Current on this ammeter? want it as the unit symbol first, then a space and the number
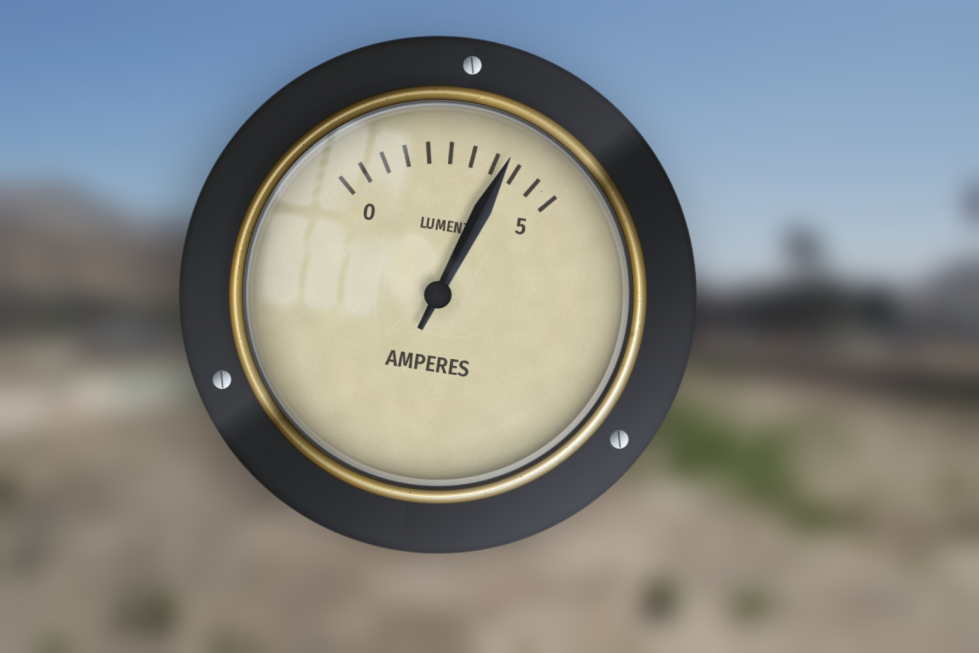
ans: A 3.75
